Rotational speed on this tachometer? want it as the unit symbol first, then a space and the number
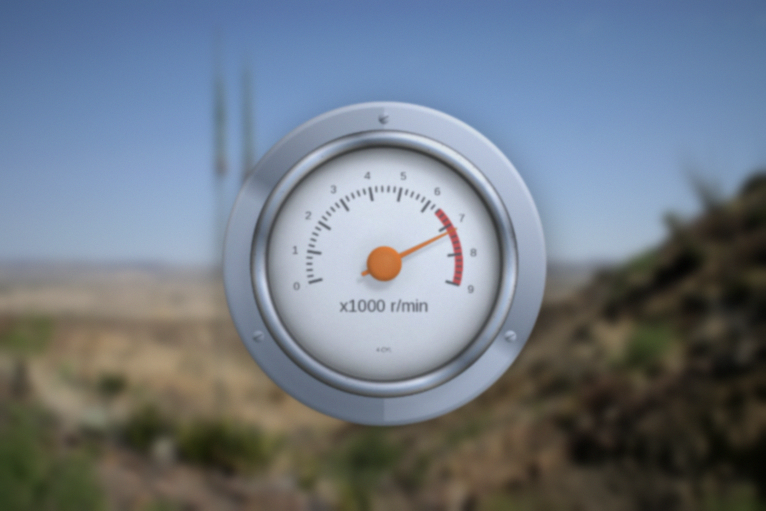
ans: rpm 7200
